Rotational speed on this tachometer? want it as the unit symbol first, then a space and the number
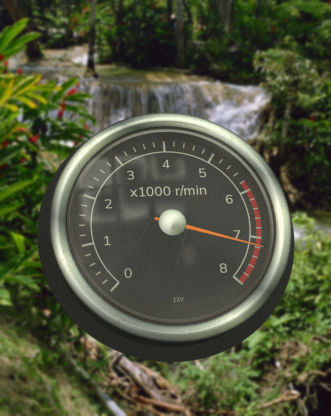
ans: rpm 7200
